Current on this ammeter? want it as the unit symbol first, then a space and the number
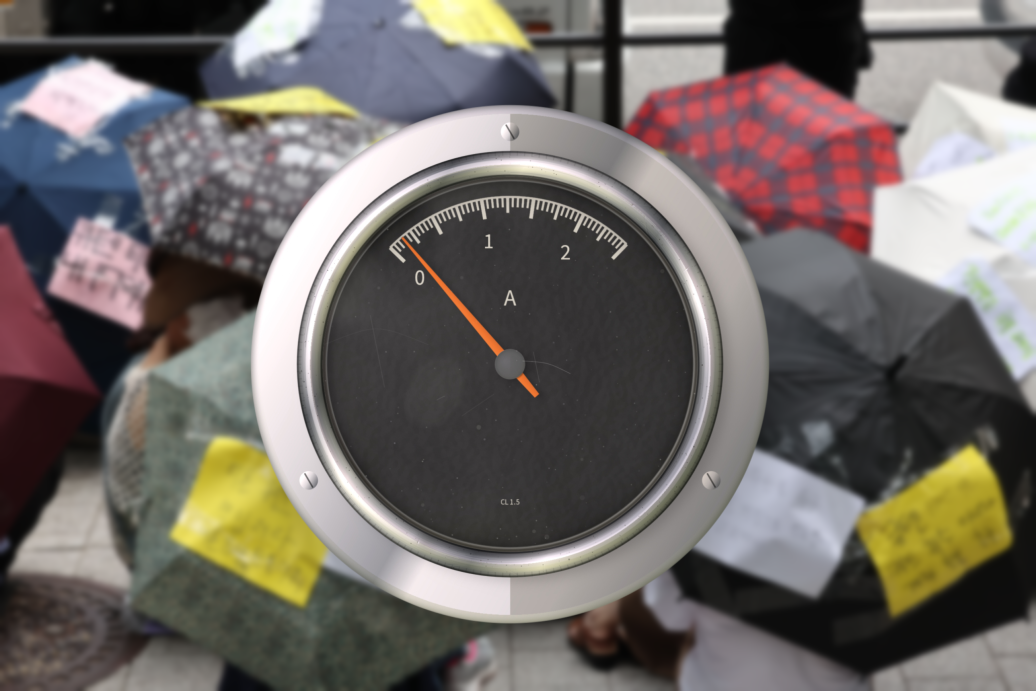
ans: A 0.15
